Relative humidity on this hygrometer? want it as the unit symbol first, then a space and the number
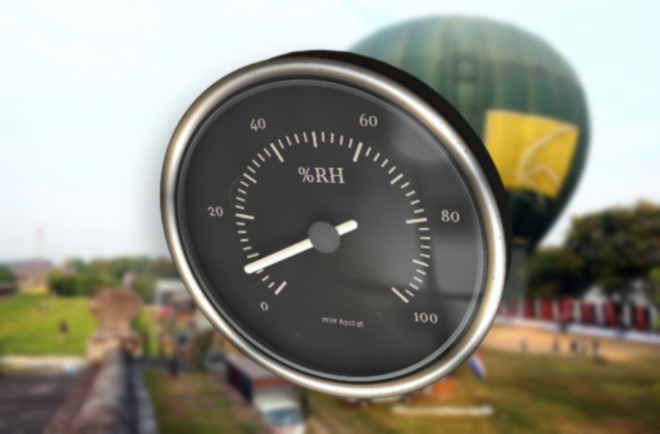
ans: % 8
